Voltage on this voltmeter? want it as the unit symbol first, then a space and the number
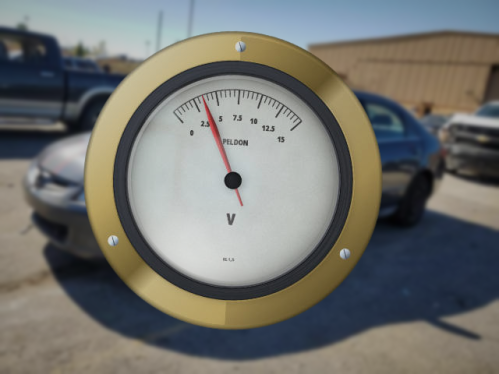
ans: V 3.5
